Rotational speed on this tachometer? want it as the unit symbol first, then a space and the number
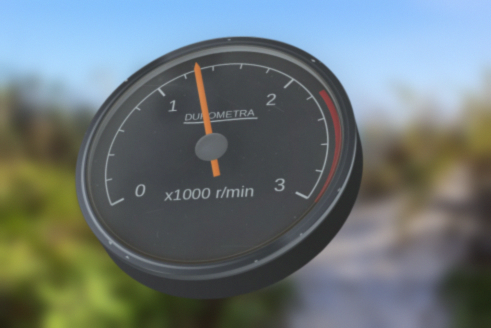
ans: rpm 1300
